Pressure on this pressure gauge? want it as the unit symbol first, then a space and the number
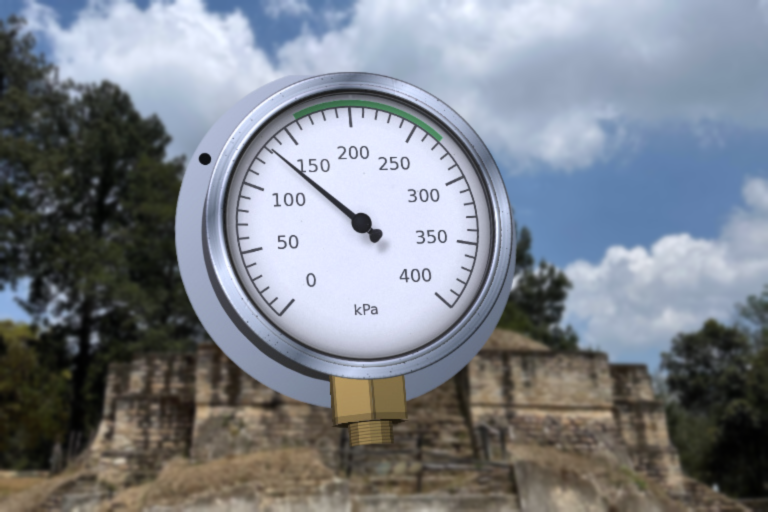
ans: kPa 130
